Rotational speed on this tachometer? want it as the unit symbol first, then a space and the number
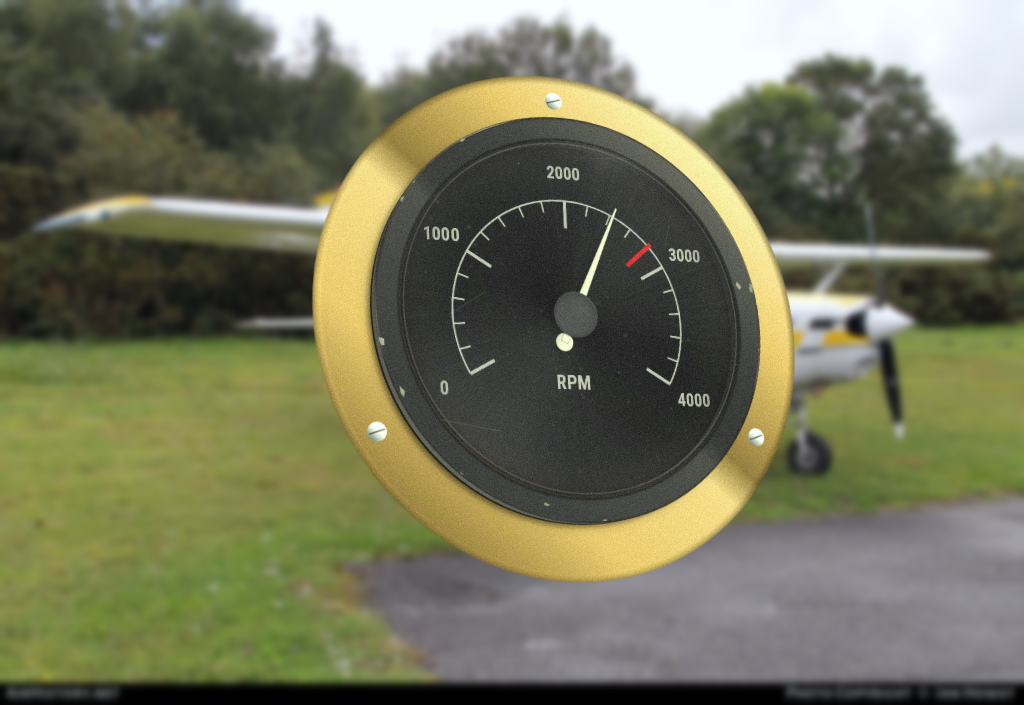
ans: rpm 2400
